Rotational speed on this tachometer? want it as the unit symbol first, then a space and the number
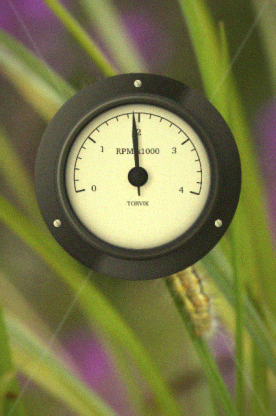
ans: rpm 1900
